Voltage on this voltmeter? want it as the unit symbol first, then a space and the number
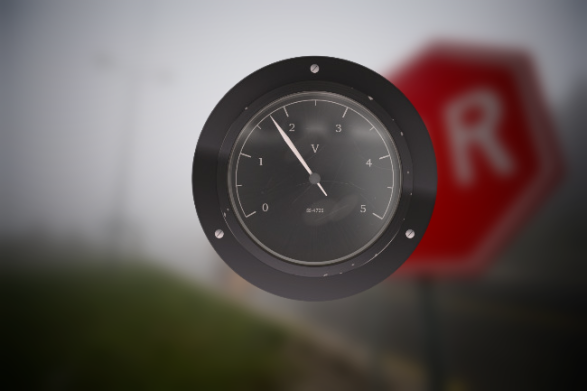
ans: V 1.75
